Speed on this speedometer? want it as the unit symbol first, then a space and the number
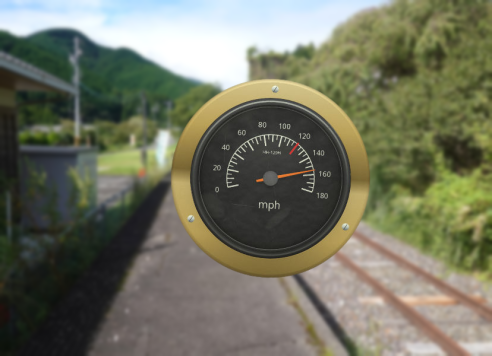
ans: mph 155
